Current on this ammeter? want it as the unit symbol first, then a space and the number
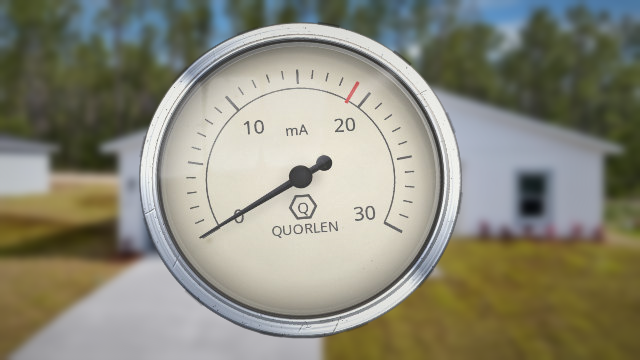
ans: mA 0
